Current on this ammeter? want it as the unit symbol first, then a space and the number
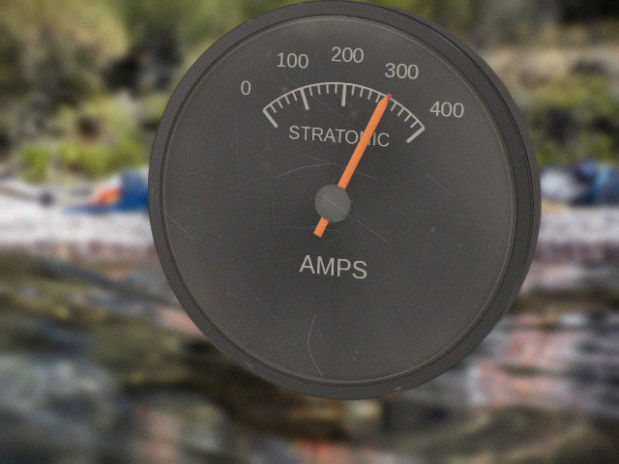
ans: A 300
